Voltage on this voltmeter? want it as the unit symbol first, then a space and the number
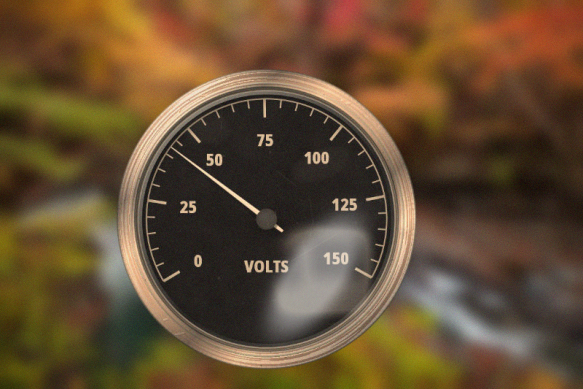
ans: V 42.5
